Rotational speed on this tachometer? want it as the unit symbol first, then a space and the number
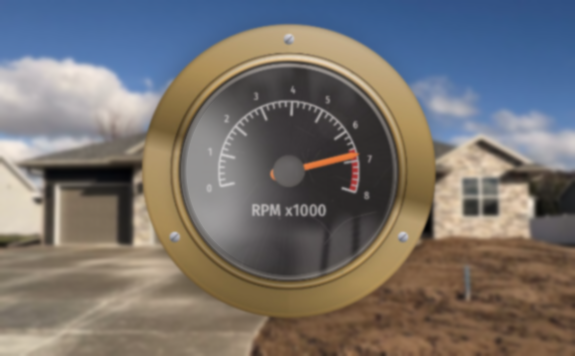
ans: rpm 6800
